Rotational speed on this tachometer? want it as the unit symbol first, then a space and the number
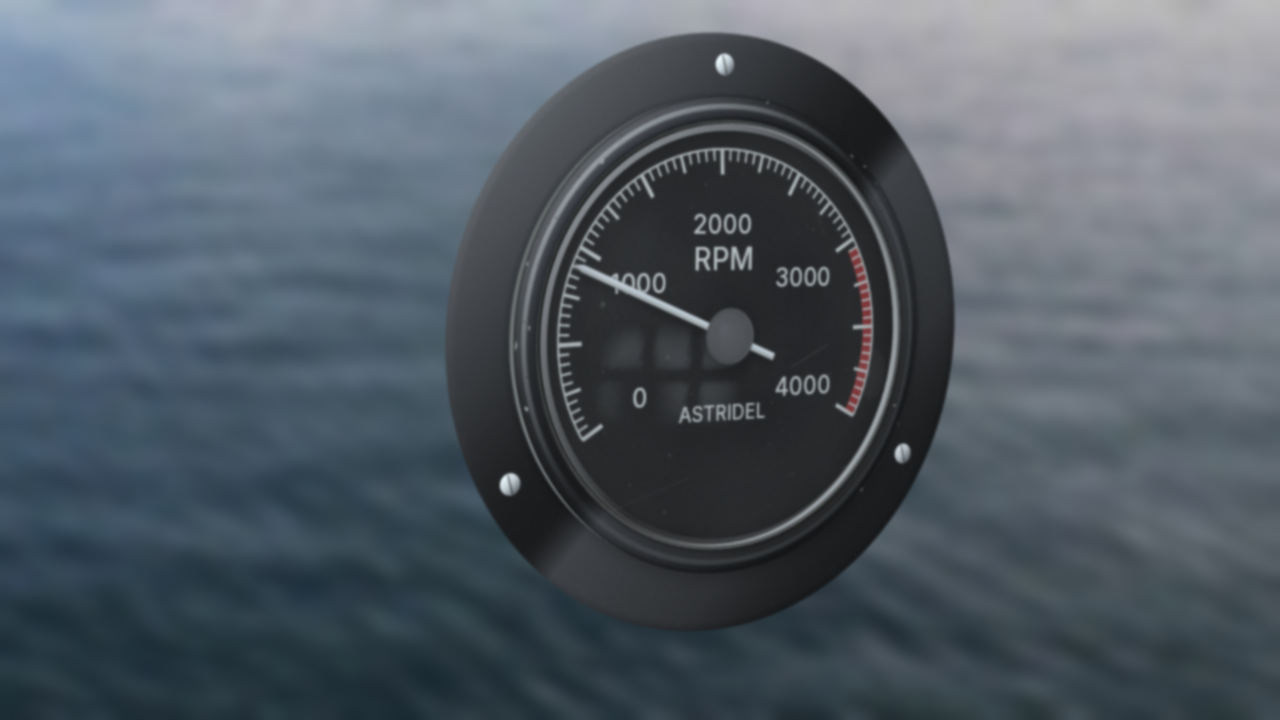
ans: rpm 900
